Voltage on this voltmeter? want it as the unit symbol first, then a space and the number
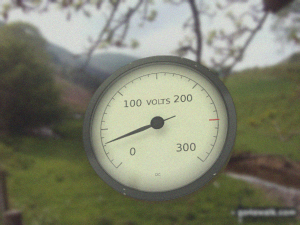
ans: V 30
